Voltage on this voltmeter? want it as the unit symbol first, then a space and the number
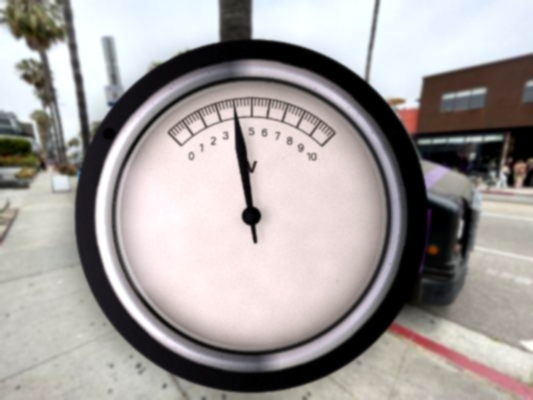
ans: V 4
